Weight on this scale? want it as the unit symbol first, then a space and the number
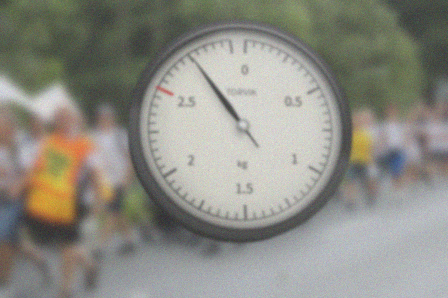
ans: kg 2.75
